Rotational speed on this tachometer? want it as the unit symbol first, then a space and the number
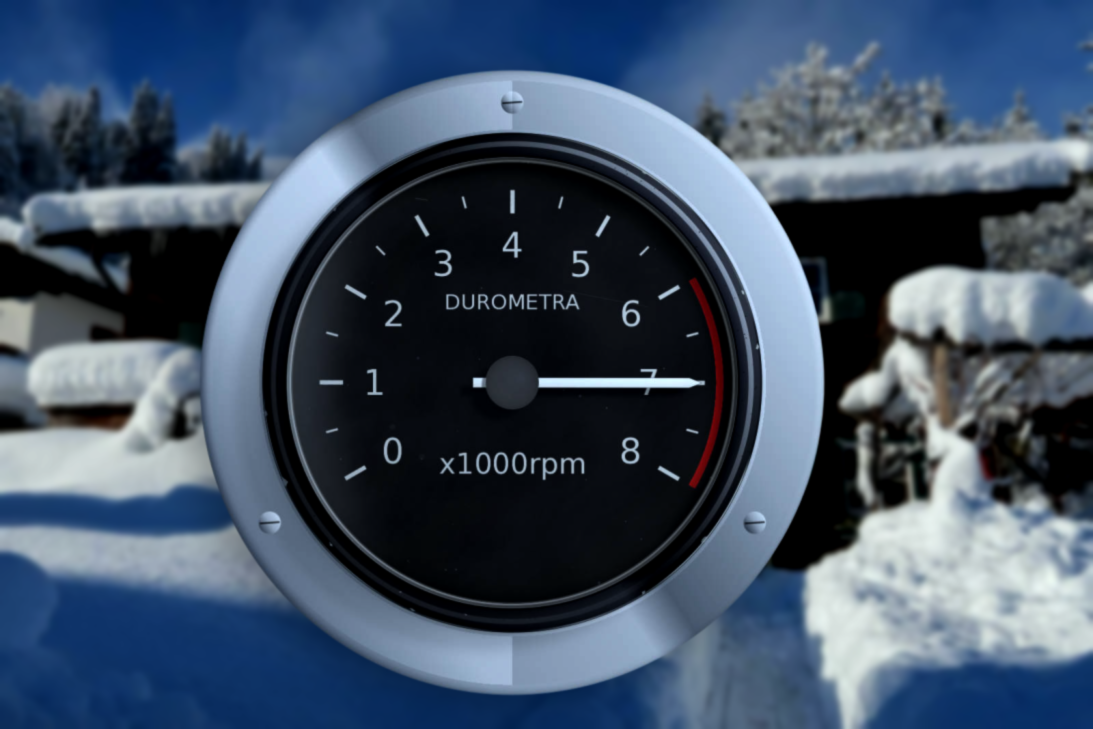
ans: rpm 7000
